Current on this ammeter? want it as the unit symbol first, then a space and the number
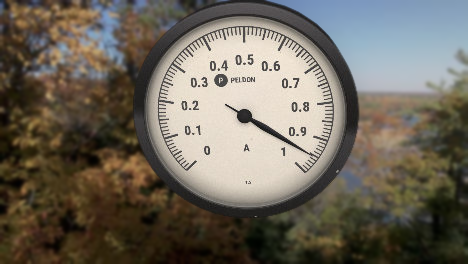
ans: A 0.95
